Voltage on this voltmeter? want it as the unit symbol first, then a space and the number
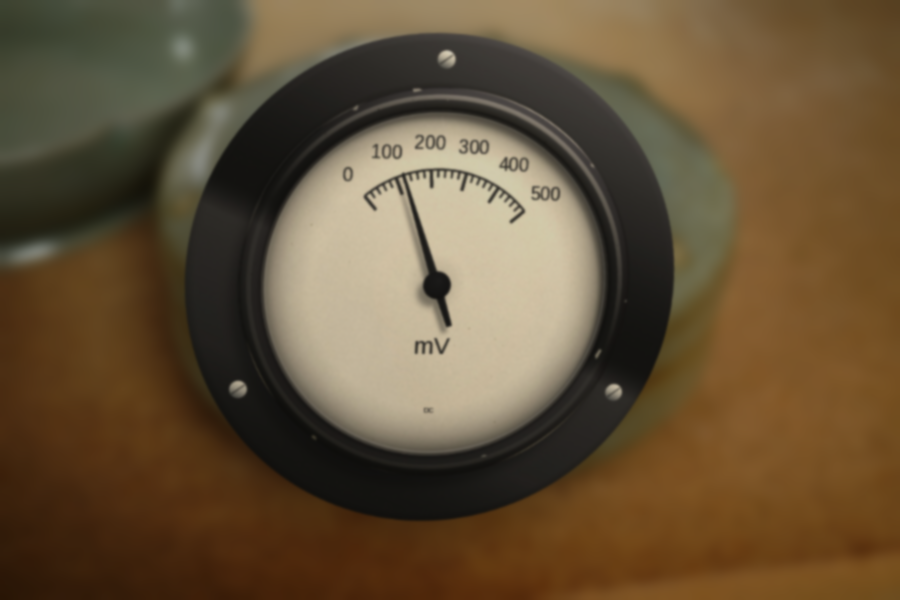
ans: mV 120
